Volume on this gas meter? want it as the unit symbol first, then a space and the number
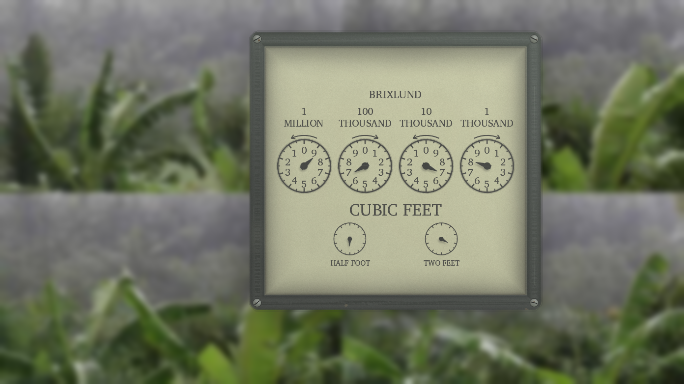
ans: ft³ 866800
